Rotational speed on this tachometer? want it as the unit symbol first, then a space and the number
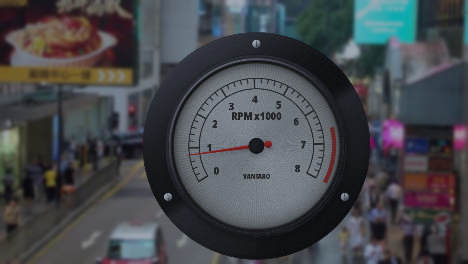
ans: rpm 800
